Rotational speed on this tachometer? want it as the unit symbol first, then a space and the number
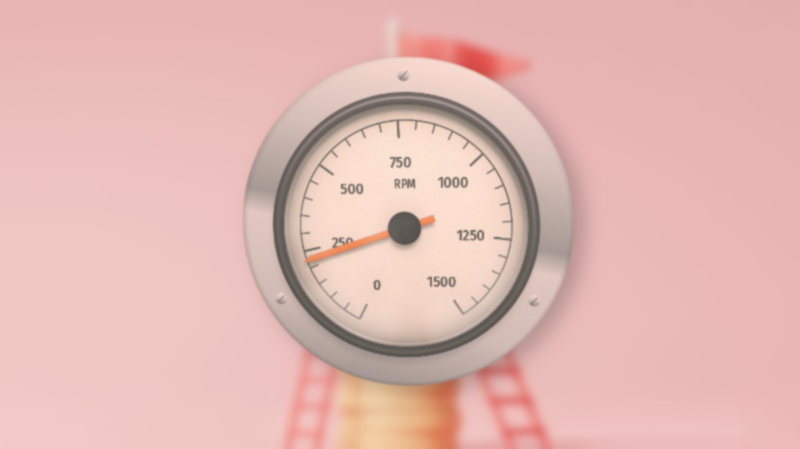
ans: rpm 225
